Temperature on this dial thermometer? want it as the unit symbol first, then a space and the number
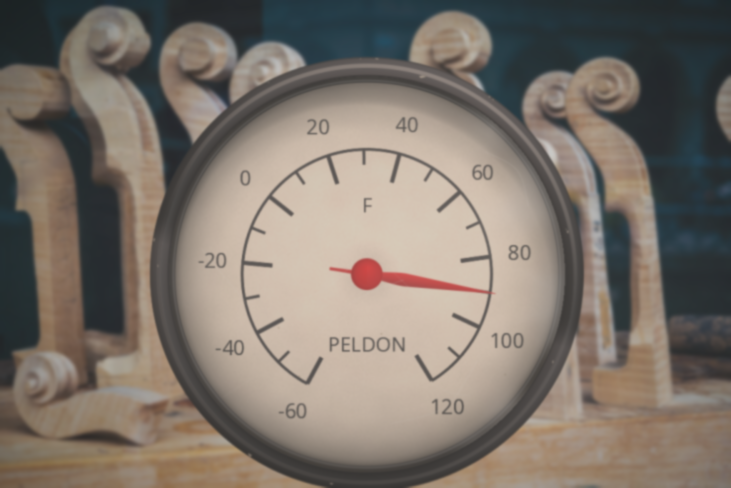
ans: °F 90
